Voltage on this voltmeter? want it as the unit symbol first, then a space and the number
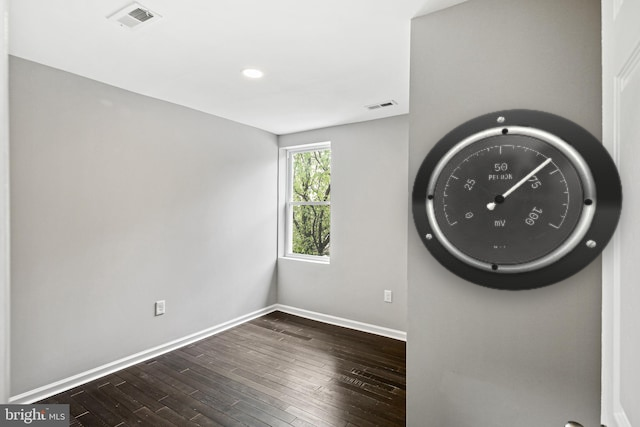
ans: mV 70
